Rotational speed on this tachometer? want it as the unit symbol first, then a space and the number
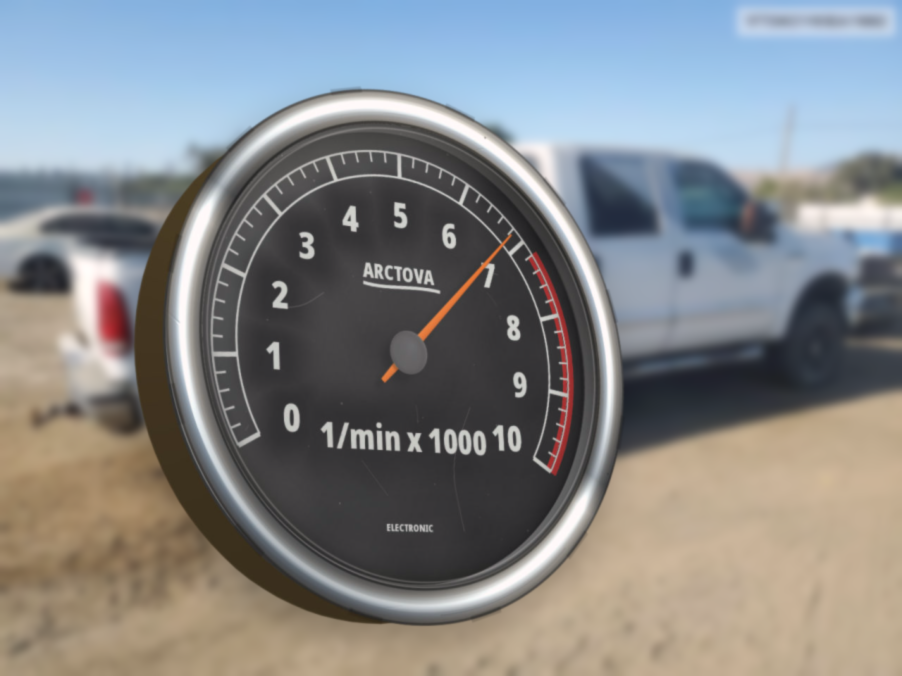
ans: rpm 6800
